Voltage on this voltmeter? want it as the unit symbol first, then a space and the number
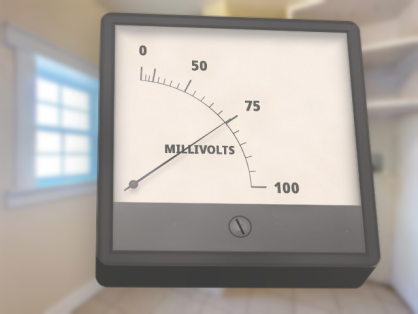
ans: mV 75
